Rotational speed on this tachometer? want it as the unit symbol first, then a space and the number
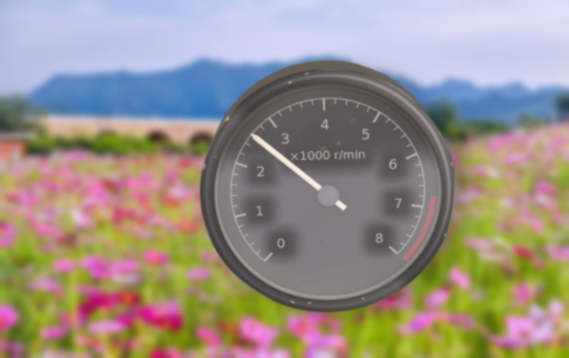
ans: rpm 2600
